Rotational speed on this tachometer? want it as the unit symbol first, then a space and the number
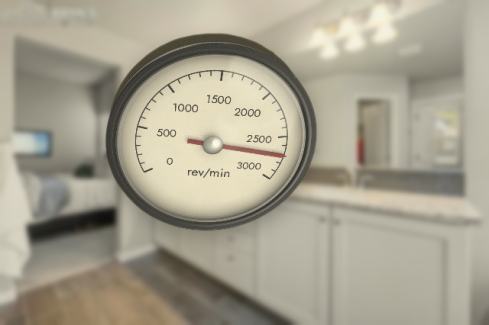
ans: rpm 2700
